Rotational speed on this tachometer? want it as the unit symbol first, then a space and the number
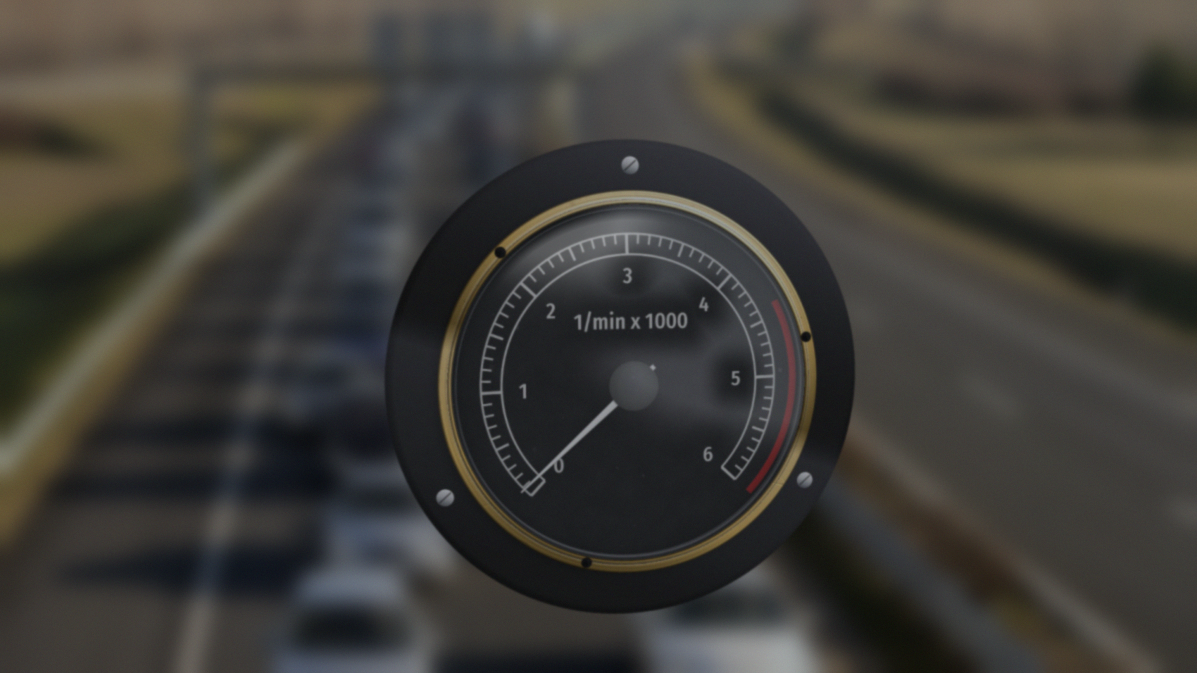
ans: rpm 100
